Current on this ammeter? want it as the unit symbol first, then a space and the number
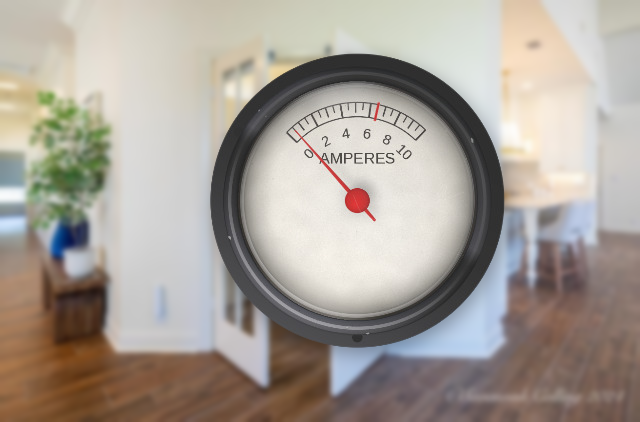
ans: A 0.5
